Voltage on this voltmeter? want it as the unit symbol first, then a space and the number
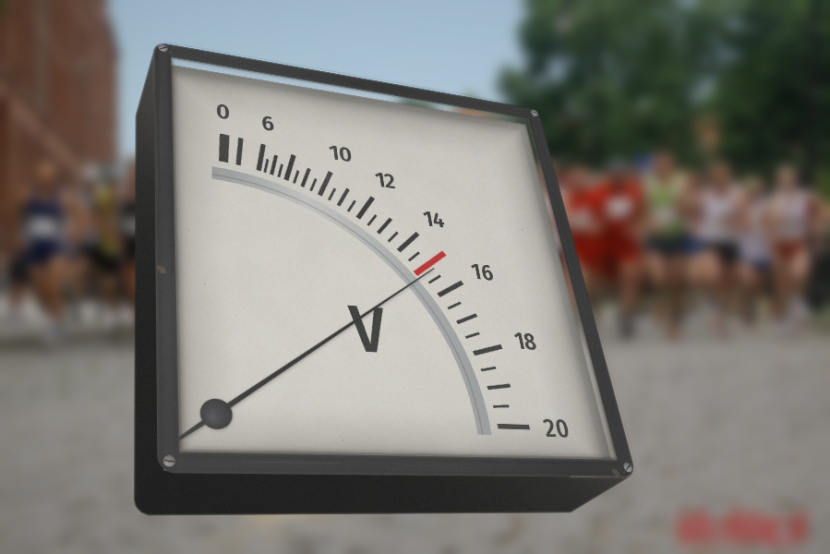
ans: V 15.25
